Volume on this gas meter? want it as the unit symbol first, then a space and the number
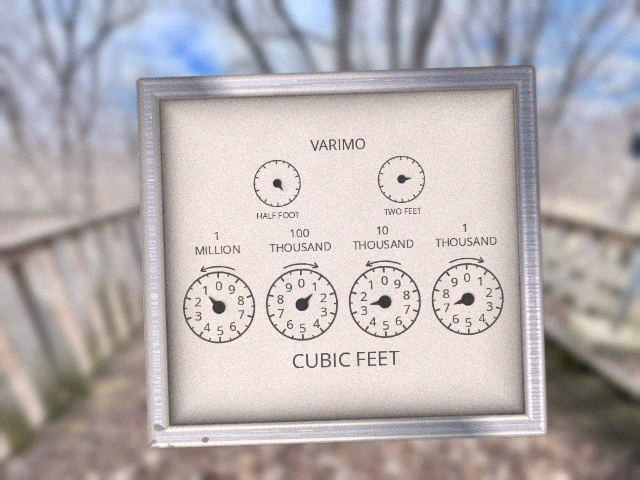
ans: ft³ 112700
